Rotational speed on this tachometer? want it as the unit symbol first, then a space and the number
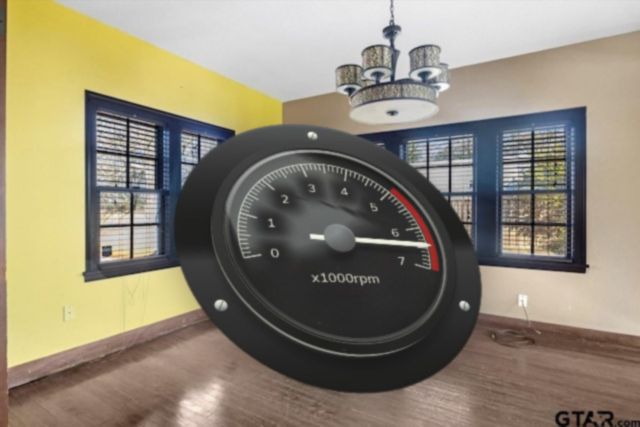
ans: rpm 6500
